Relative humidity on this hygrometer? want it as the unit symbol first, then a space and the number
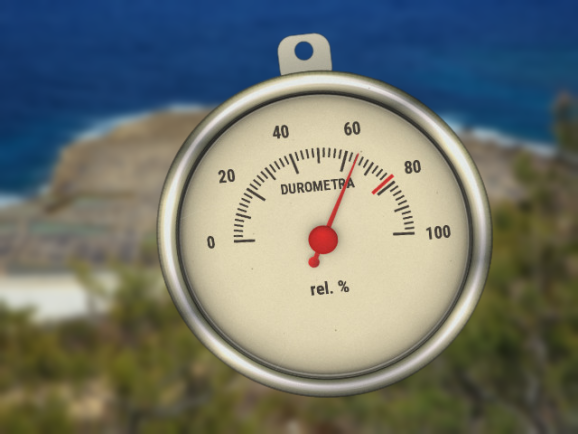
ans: % 64
